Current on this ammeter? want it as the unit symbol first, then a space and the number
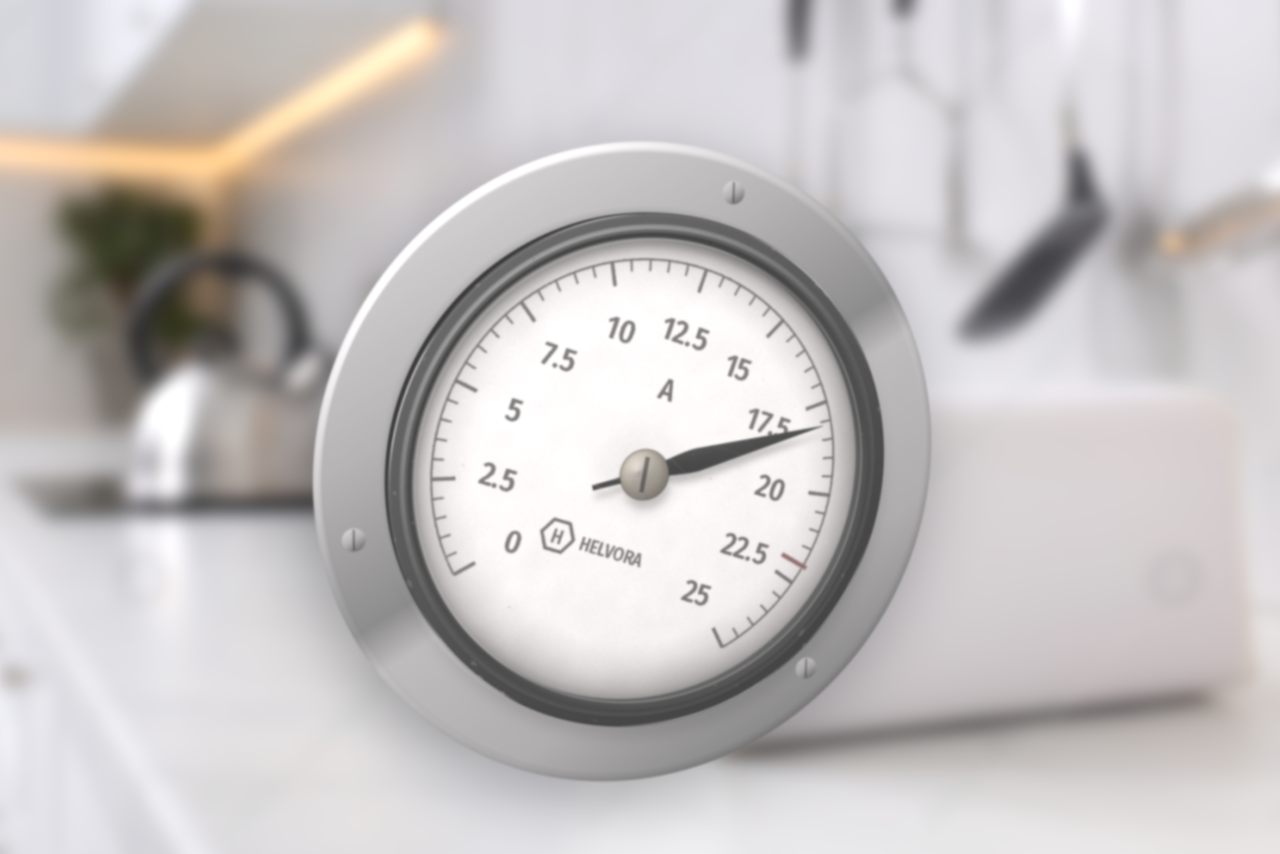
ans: A 18
